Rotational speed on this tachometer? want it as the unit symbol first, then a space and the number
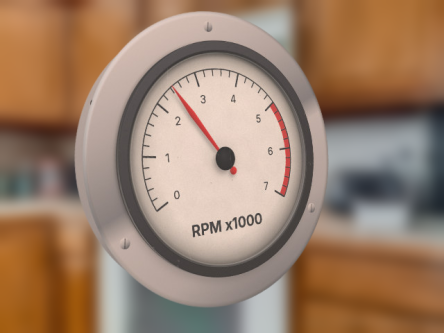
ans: rpm 2400
